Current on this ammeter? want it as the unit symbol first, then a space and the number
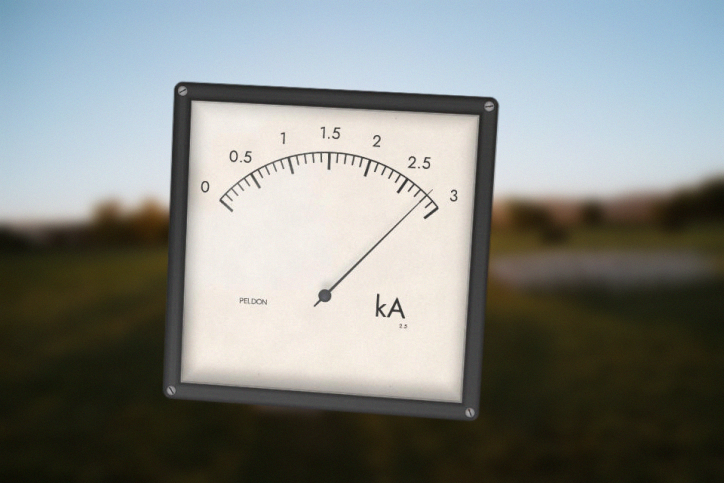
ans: kA 2.8
